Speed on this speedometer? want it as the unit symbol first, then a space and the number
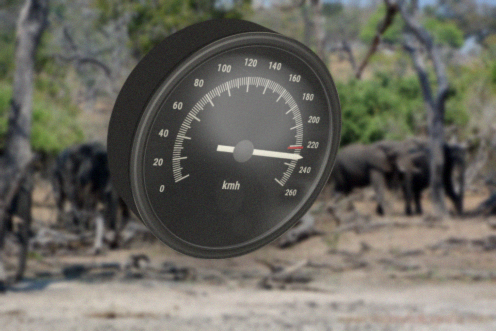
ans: km/h 230
